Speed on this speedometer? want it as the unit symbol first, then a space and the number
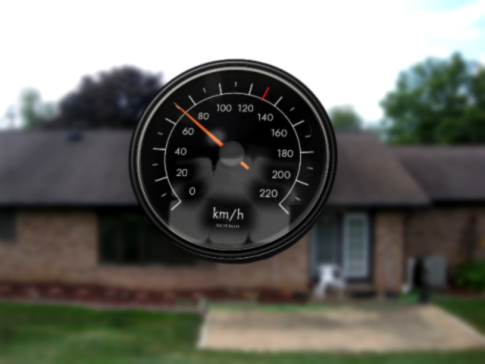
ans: km/h 70
